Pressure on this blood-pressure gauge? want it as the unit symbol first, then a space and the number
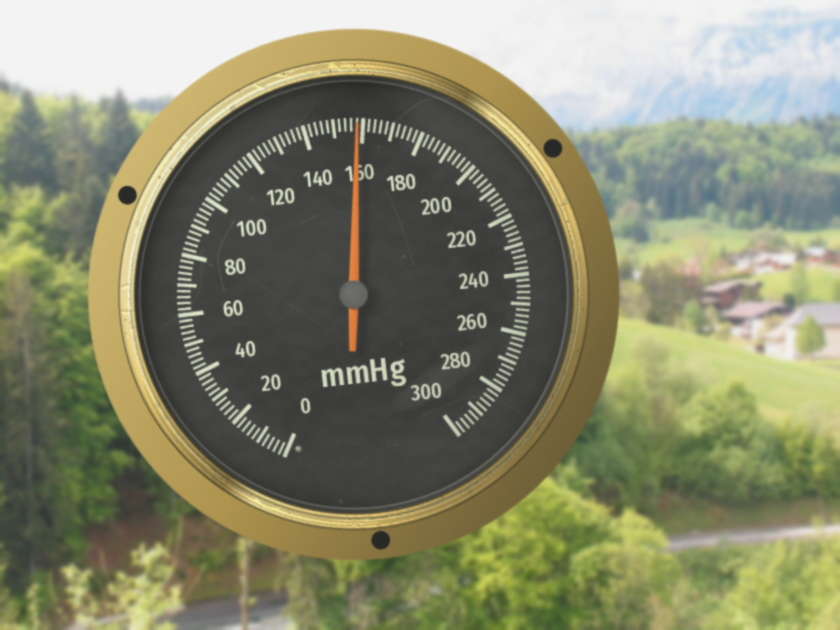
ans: mmHg 158
